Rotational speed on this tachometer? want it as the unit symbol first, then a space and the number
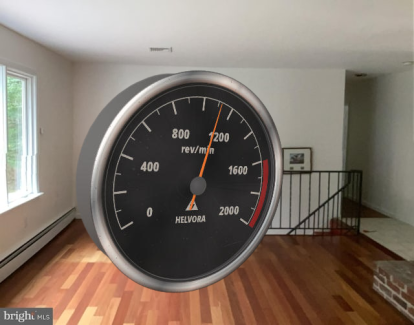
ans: rpm 1100
